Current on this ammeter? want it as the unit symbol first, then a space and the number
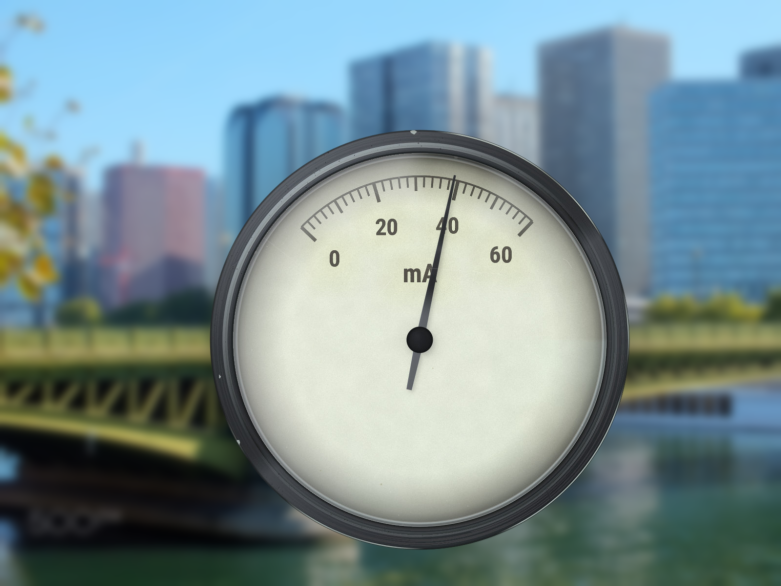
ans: mA 39
